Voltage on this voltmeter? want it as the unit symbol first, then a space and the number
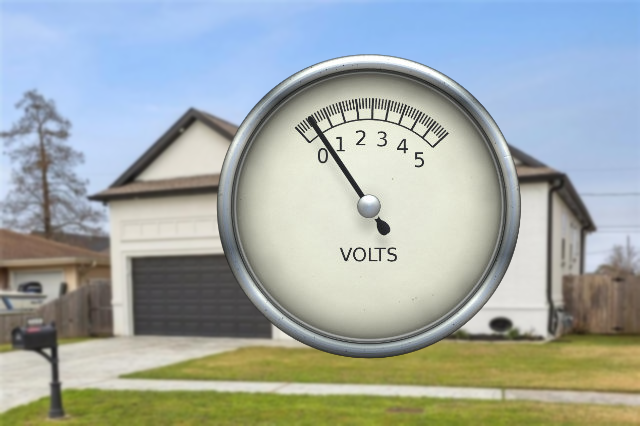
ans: V 0.5
